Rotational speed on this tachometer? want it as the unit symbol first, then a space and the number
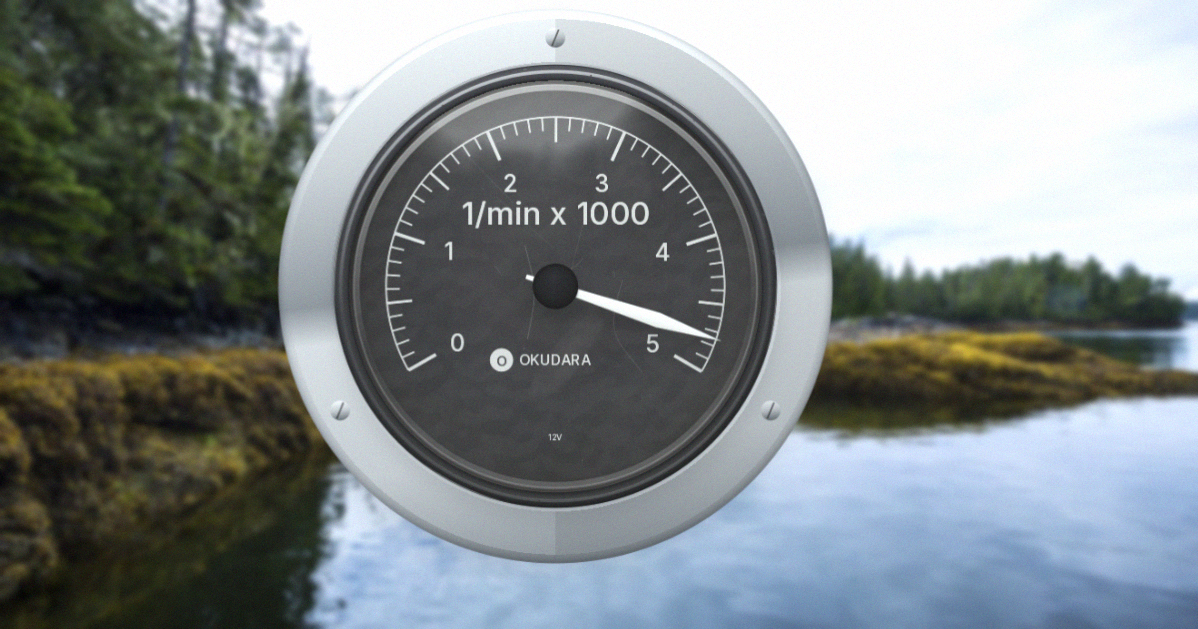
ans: rpm 4750
